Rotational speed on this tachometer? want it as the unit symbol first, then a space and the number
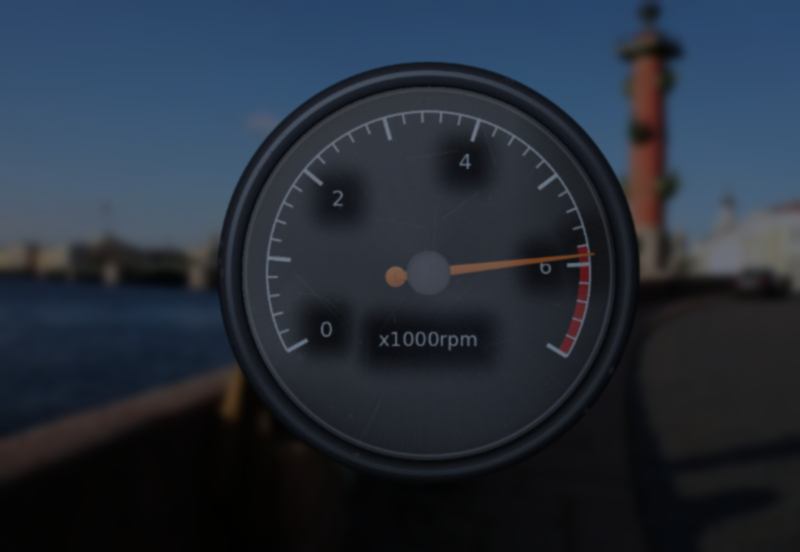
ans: rpm 5900
